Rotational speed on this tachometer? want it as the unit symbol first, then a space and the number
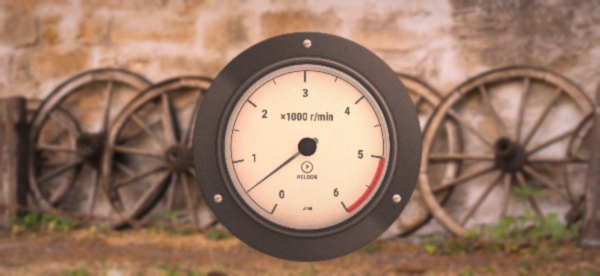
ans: rpm 500
